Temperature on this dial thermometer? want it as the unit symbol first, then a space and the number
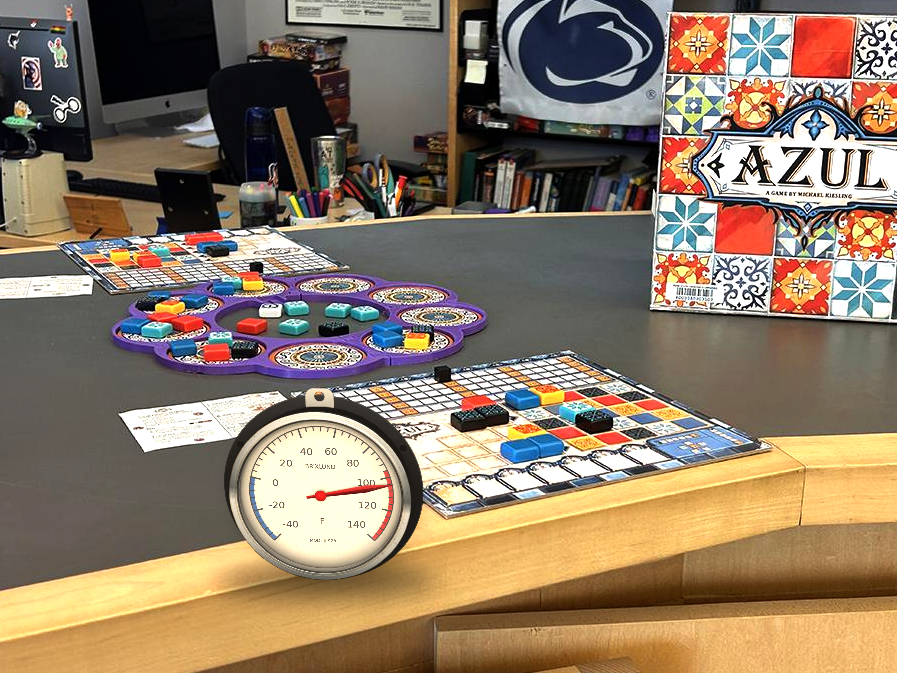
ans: °F 104
